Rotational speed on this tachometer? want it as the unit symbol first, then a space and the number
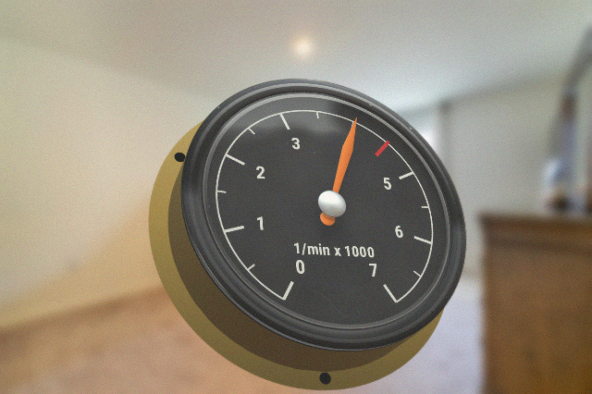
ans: rpm 4000
